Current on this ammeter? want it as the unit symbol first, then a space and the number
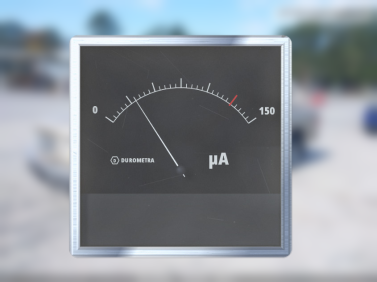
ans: µA 30
